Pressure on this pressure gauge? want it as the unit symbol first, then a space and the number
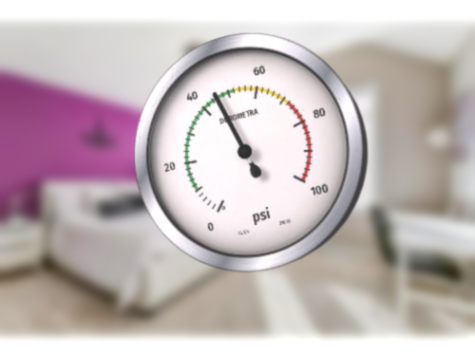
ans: psi 46
